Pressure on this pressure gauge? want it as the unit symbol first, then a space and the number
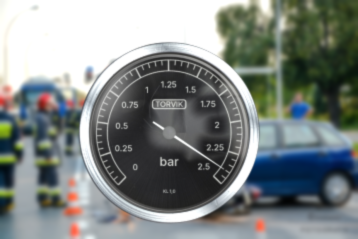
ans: bar 2.4
